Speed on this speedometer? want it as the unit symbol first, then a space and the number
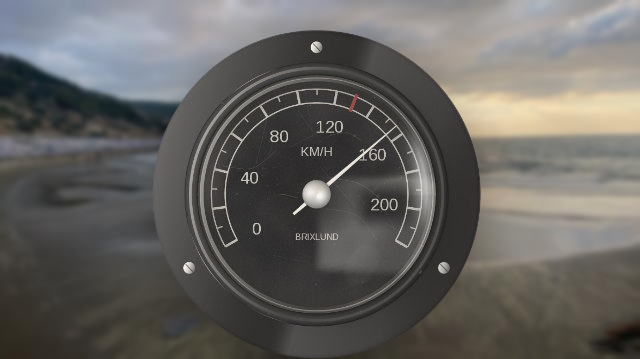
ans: km/h 155
